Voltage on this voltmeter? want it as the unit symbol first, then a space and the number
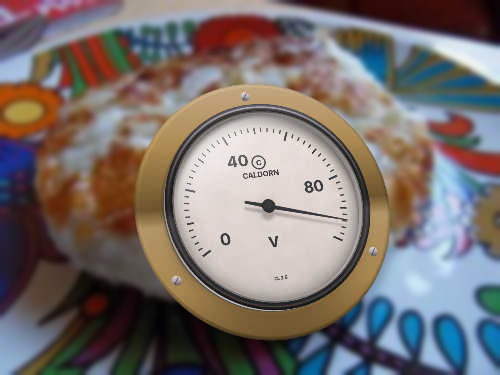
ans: V 94
